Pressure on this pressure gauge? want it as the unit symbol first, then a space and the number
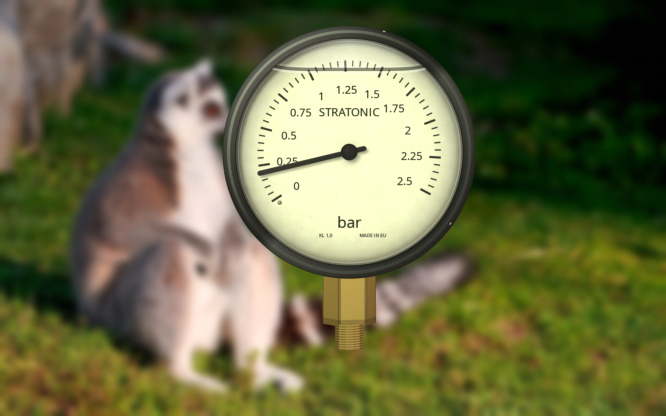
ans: bar 0.2
